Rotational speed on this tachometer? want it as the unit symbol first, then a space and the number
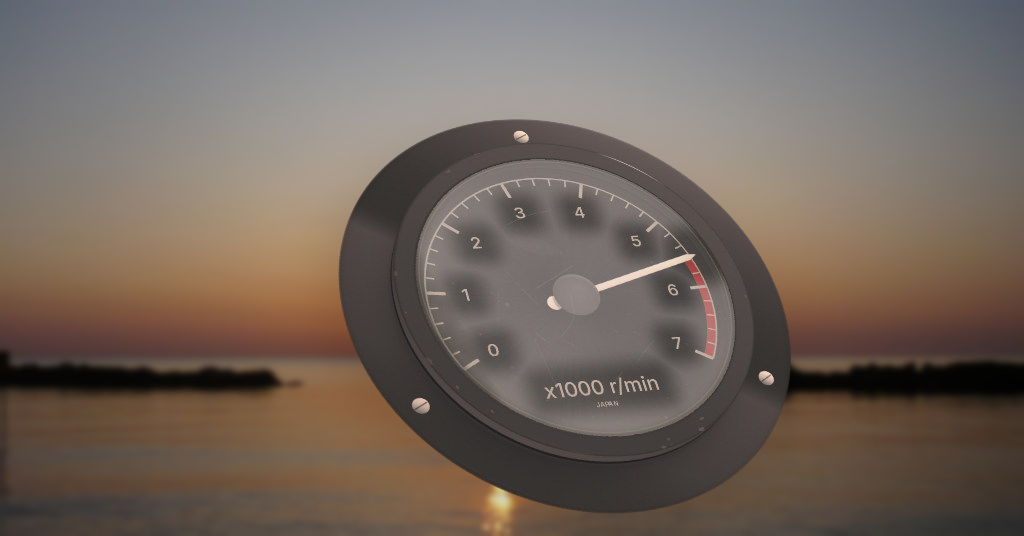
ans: rpm 5600
